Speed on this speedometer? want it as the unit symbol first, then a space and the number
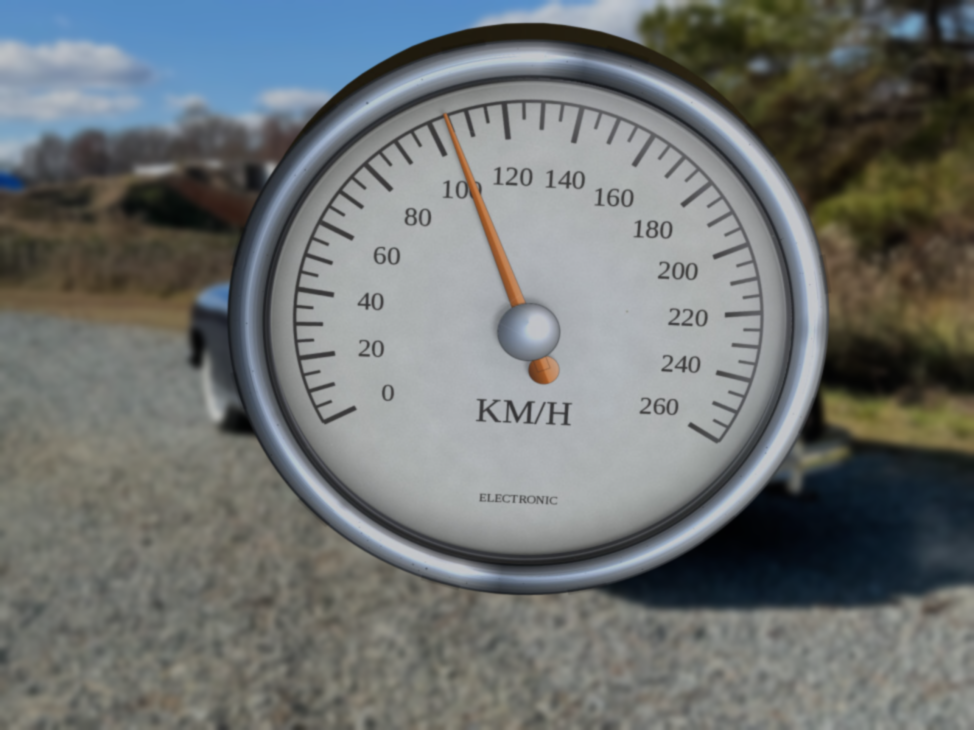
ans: km/h 105
